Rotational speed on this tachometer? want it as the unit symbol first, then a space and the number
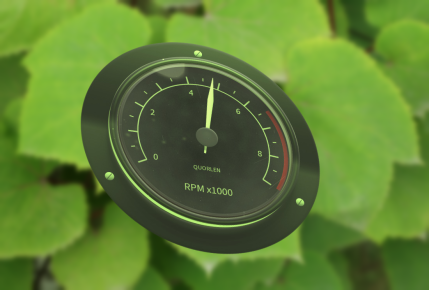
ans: rpm 4750
